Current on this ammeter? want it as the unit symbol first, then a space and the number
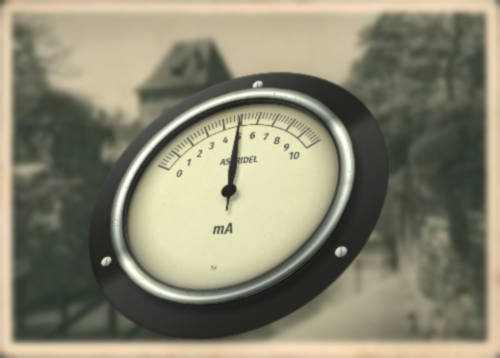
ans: mA 5
